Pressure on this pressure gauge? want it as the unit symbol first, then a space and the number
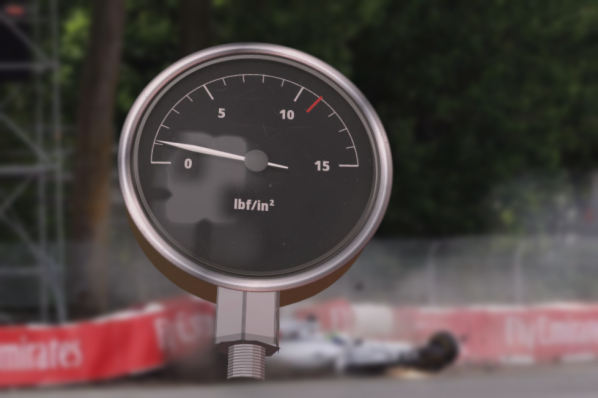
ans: psi 1
